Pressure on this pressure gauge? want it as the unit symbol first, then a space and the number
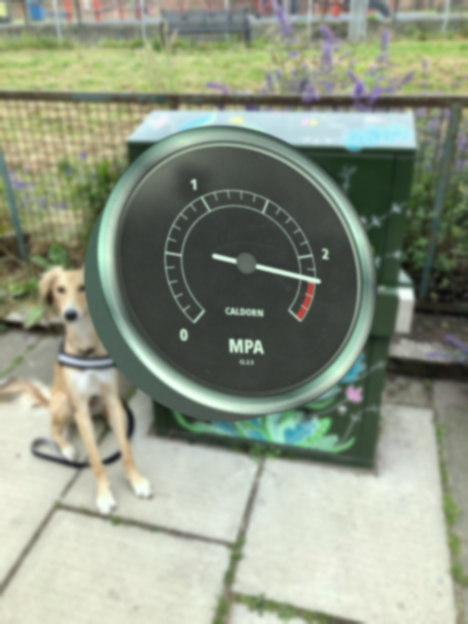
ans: MPa 2.2
